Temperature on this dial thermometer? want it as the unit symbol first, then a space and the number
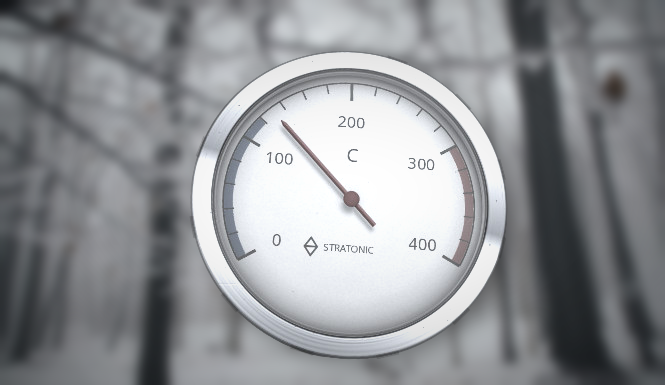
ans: °C 130
